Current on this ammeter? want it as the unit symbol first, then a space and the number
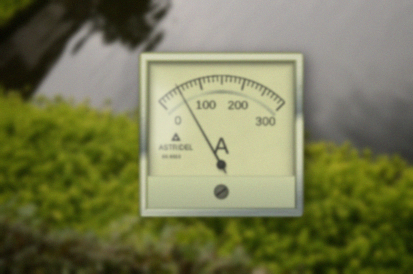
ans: A 50
